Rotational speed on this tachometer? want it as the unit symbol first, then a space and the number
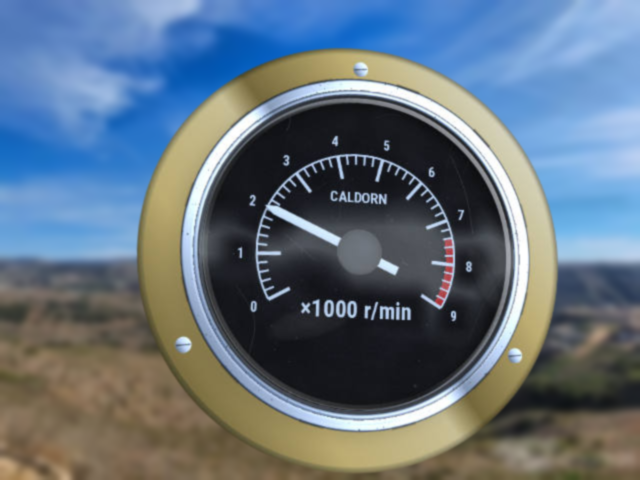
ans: rpm 2000
